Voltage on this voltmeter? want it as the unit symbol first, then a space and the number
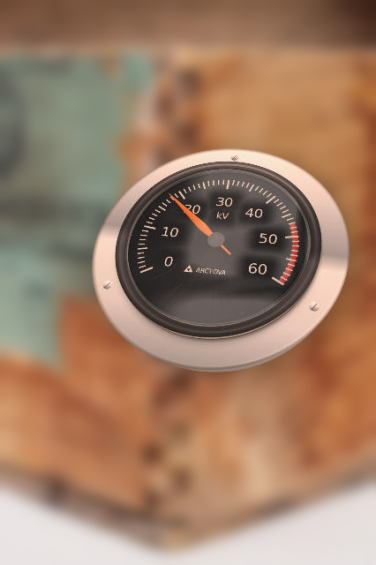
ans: kV 18
